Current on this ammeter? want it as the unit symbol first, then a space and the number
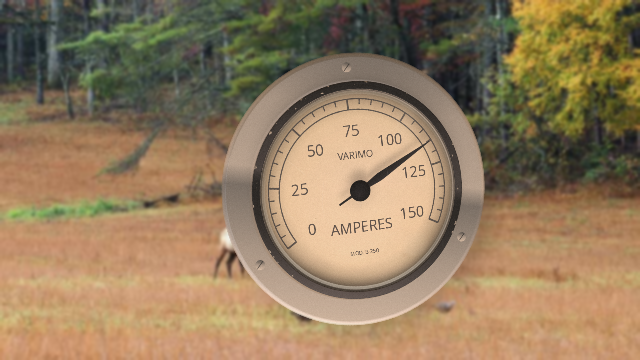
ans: A 115
